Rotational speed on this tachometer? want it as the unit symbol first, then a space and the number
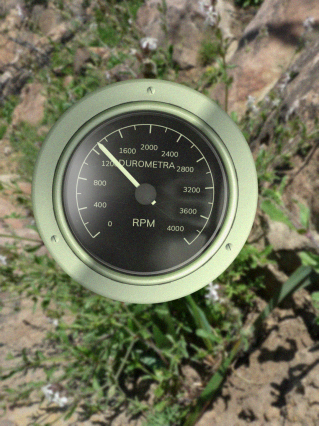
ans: rpm 1300
